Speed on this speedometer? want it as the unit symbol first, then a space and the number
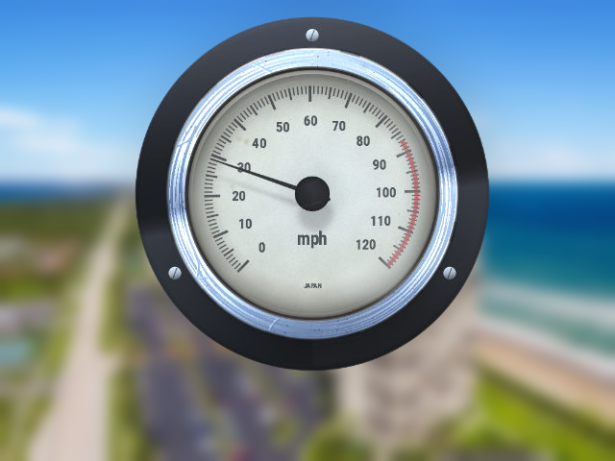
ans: mph 29
